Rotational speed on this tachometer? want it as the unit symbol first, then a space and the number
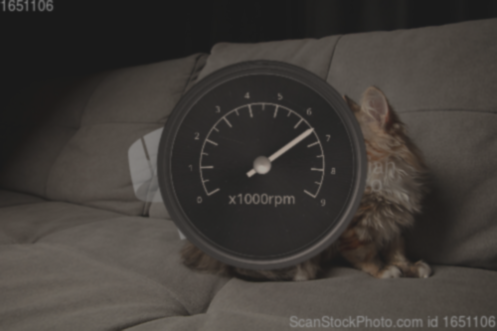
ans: rpm 6500
